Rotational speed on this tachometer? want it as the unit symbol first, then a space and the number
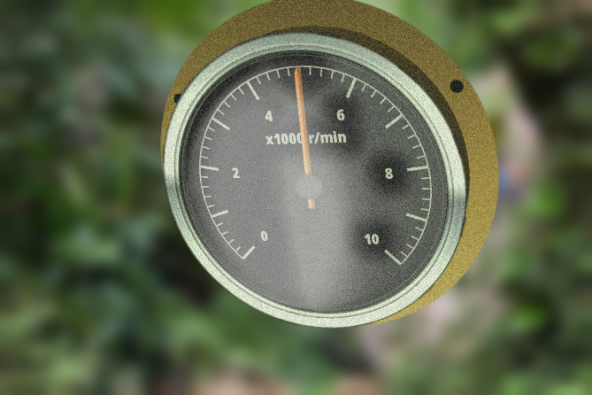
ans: rpm 5000
